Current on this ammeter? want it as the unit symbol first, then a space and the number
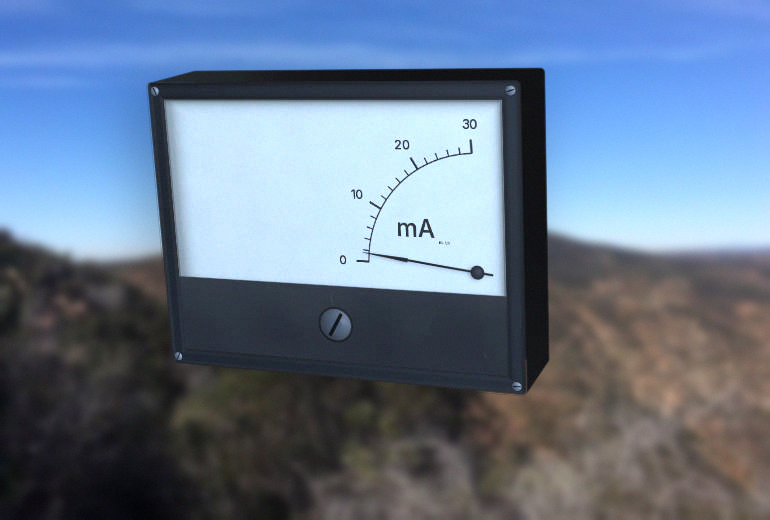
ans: mA 2
